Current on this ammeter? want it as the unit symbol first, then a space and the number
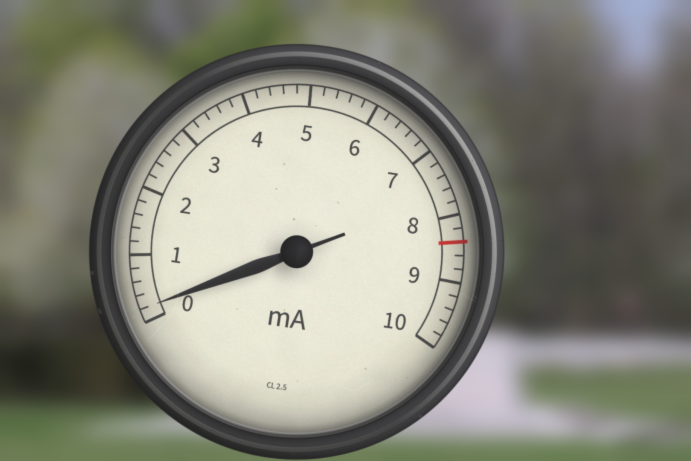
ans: mA 0.2
